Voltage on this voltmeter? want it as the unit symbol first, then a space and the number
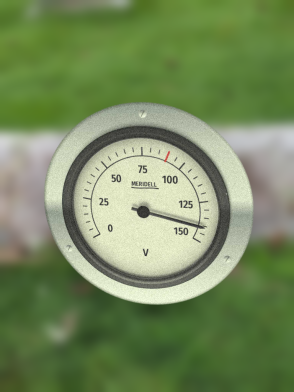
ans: V 140
